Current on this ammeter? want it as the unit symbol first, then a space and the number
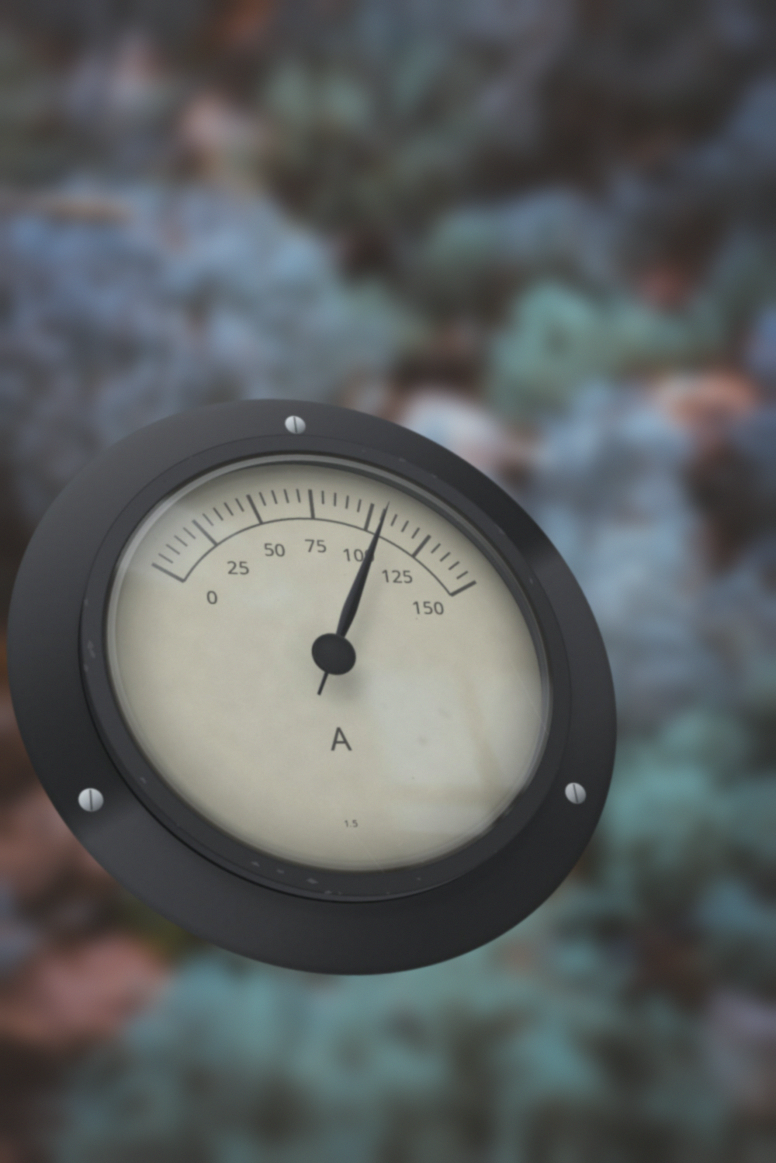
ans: A 105
